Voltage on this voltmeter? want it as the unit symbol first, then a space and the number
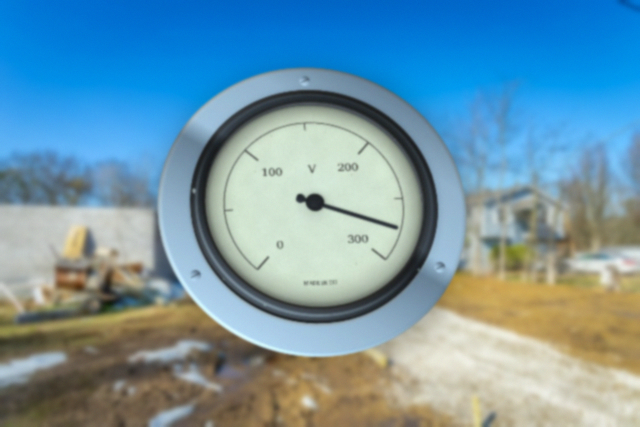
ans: V 275
